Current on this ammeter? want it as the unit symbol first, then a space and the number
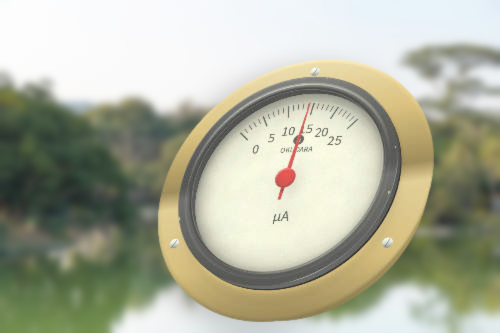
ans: µA 15
